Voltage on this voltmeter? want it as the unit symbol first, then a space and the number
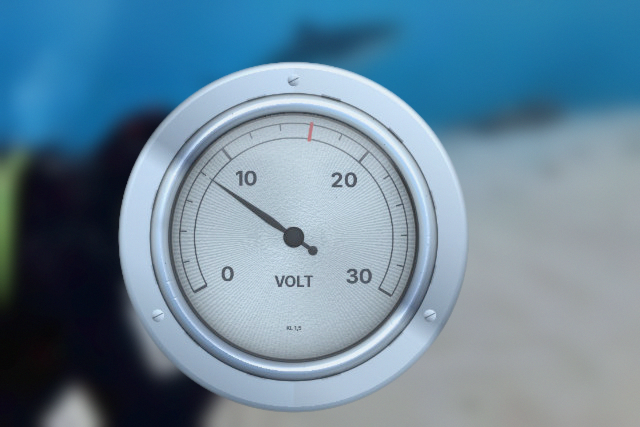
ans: V 8
